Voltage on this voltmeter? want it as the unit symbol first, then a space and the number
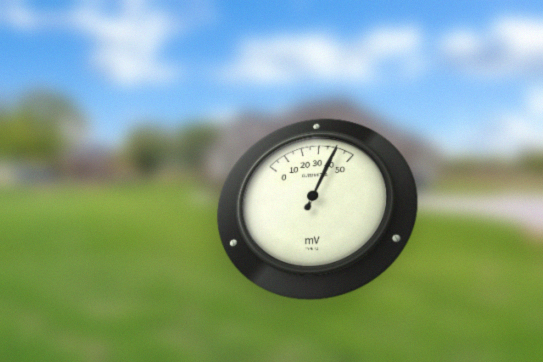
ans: mV 40
